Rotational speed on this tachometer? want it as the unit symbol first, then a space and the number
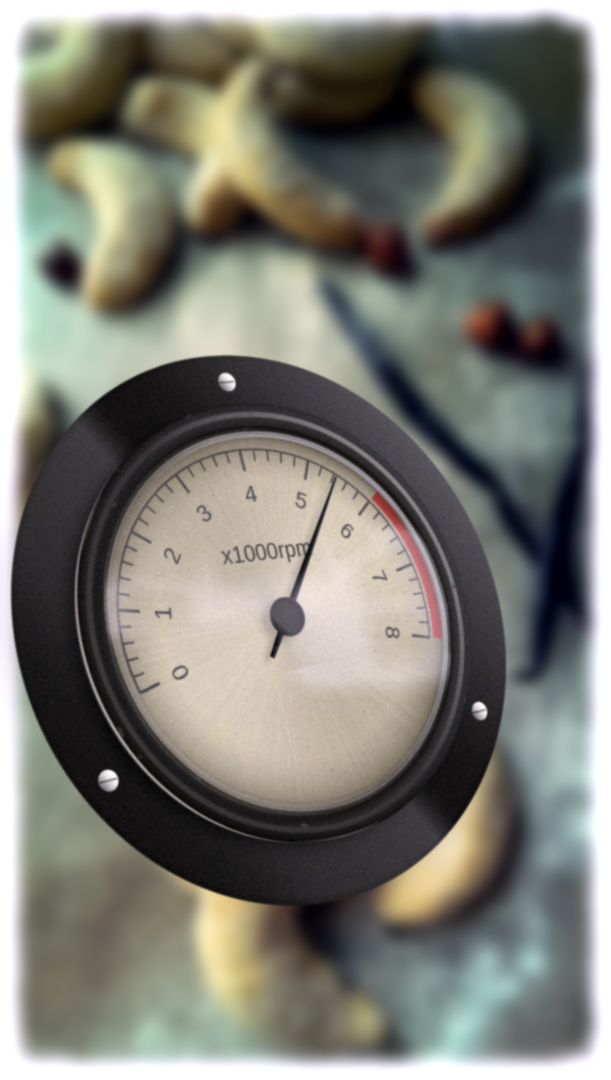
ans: rpm 5400
